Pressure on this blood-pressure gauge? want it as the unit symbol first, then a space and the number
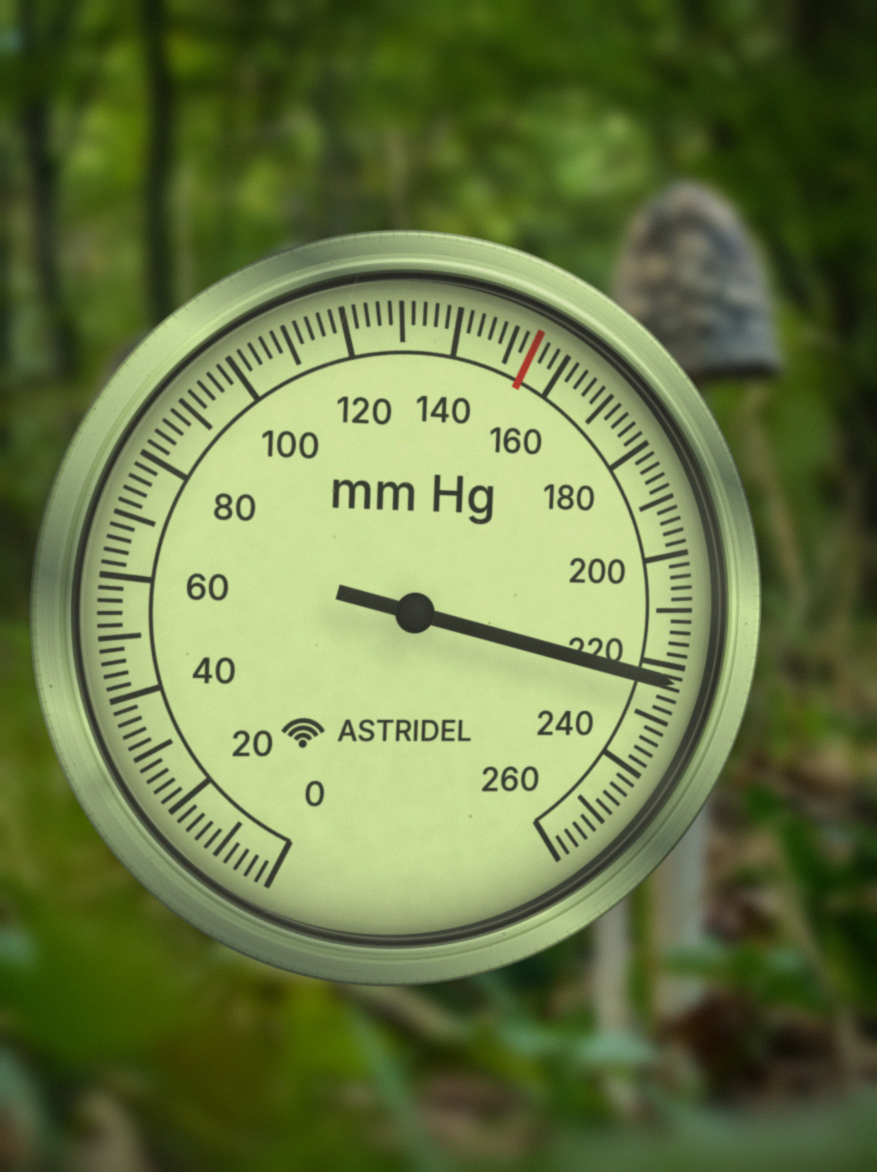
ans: mmHg 223
